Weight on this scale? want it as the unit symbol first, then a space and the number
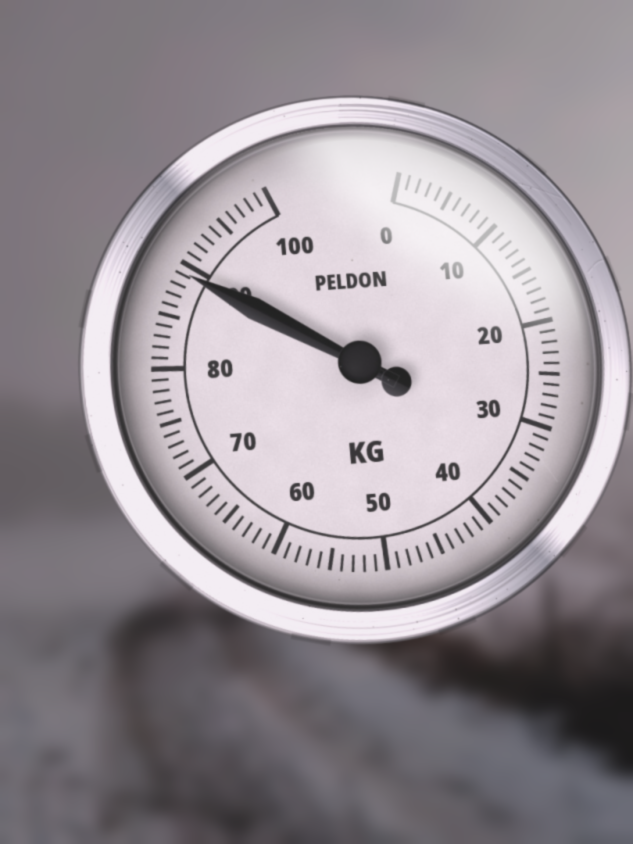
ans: kg 89
